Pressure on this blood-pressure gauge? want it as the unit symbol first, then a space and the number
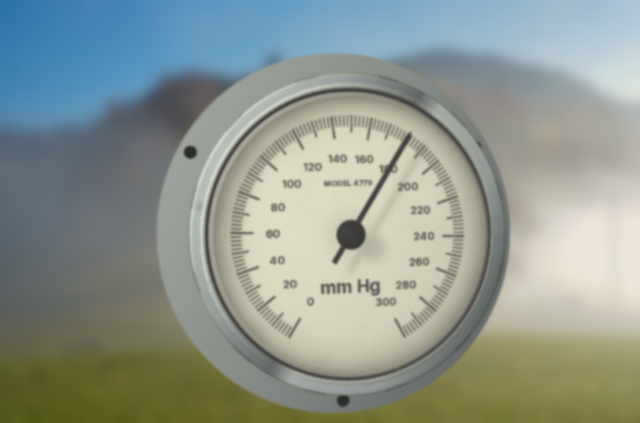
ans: mmHg 180
